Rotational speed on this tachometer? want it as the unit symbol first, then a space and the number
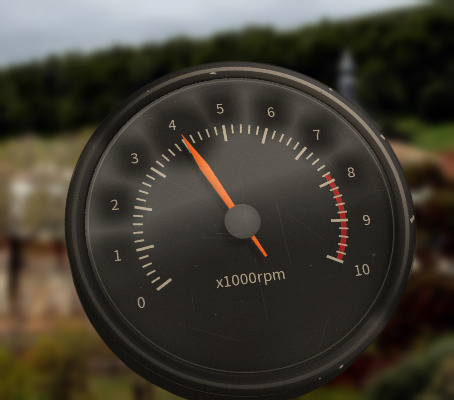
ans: rpm 4000
